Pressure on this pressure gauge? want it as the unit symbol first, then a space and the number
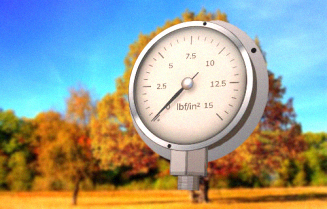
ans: psi 0
